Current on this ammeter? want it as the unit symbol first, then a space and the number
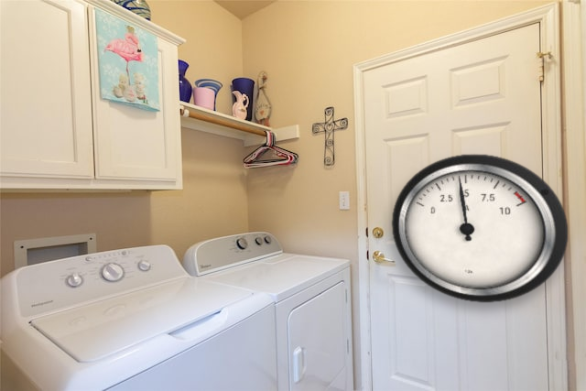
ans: A 4.5
